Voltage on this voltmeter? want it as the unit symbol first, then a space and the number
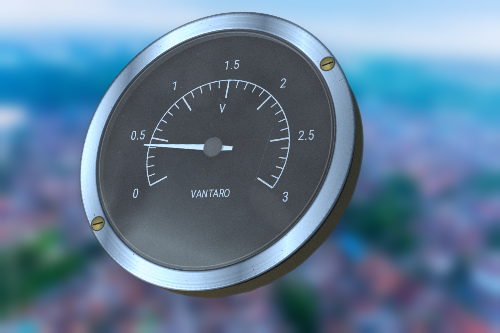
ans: V 0.4
